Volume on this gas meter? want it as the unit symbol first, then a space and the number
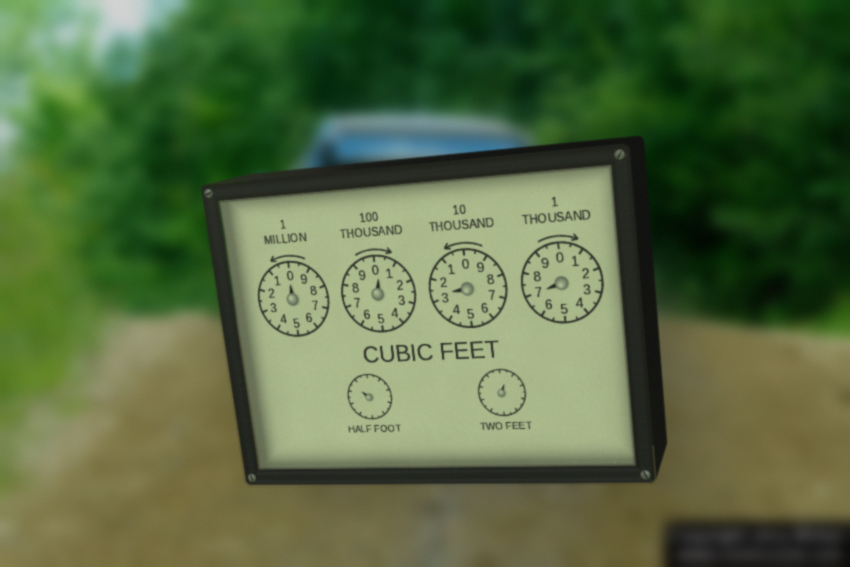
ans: ft³ 2700
